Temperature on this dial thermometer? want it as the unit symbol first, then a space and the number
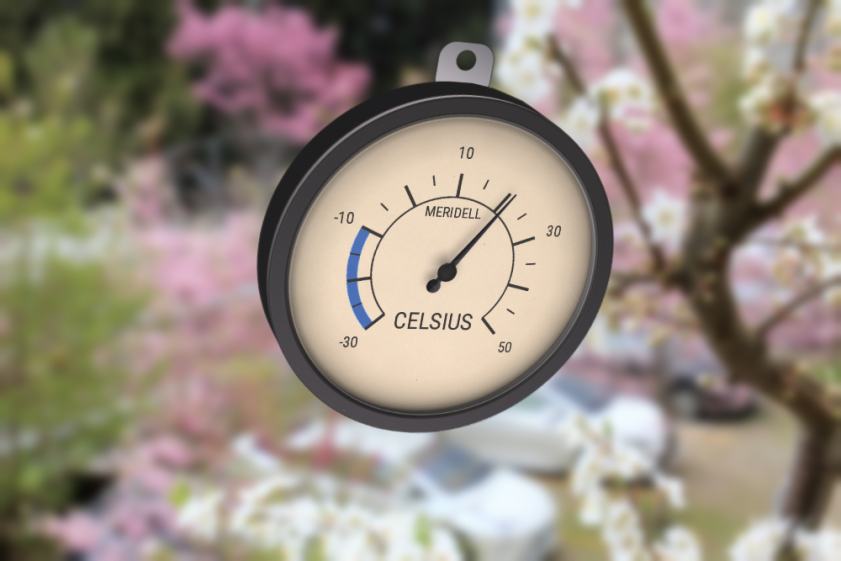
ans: °C 20
